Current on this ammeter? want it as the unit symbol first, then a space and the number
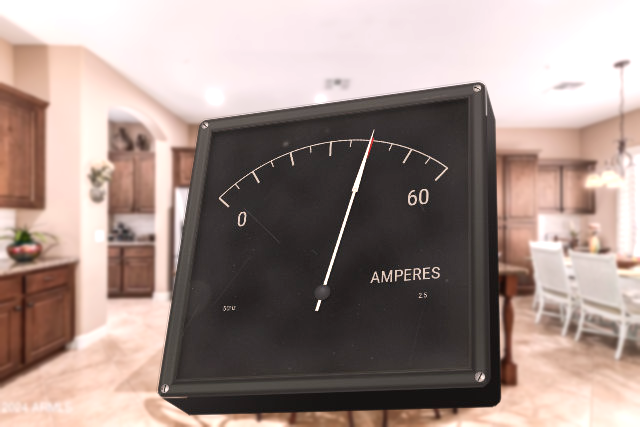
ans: A 40
